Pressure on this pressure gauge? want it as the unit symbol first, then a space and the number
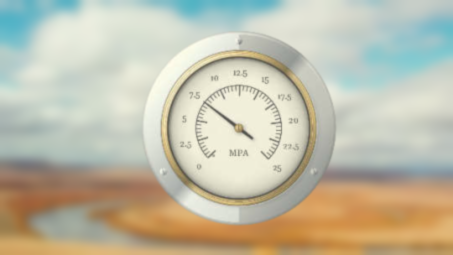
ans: MPa 7.5
